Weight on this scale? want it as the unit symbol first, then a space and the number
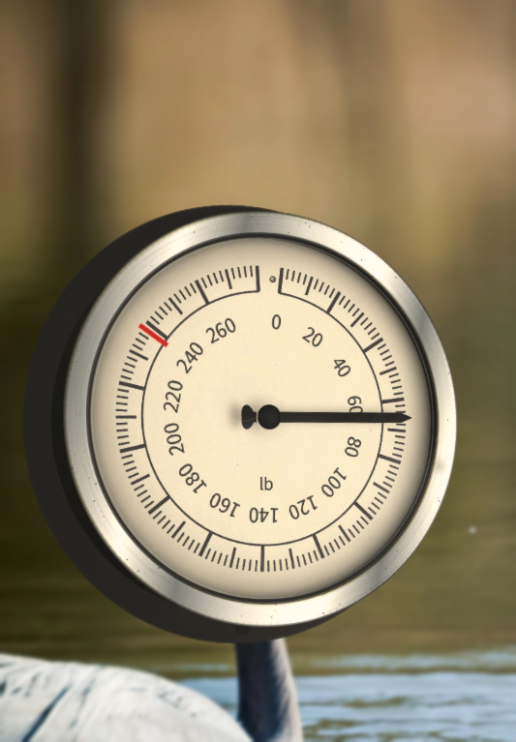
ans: lb 66
